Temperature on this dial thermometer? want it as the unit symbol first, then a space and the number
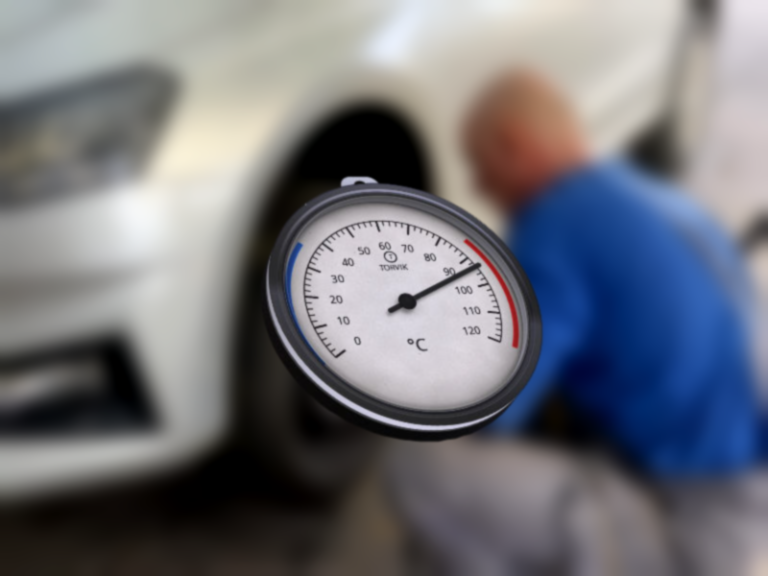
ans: °C 94
